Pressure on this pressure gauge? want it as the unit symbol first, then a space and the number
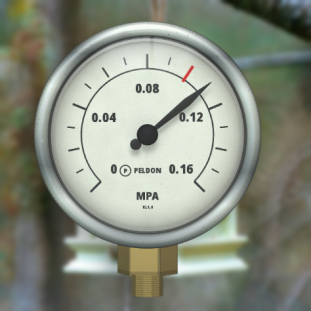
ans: MPa 0.11
